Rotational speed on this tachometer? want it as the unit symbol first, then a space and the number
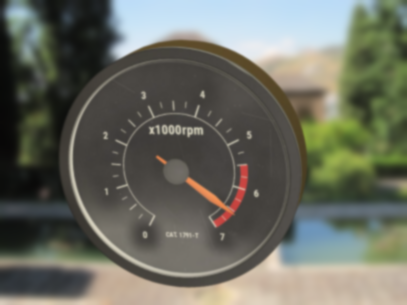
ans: rpm 6500
